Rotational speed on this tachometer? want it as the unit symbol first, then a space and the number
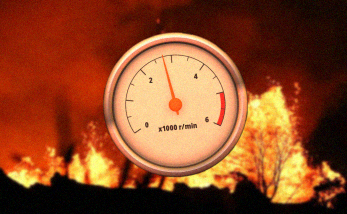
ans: rpm 2750
